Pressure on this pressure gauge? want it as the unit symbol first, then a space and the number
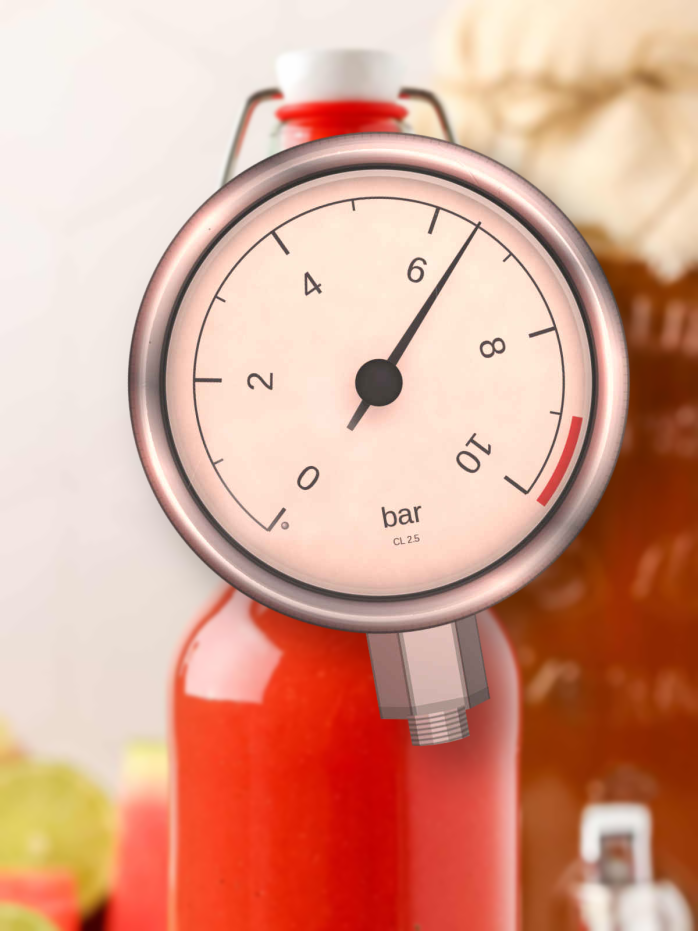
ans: bar 6.5
